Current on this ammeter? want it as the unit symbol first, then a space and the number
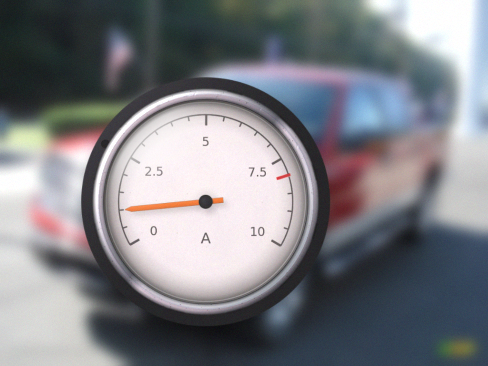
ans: A 1
